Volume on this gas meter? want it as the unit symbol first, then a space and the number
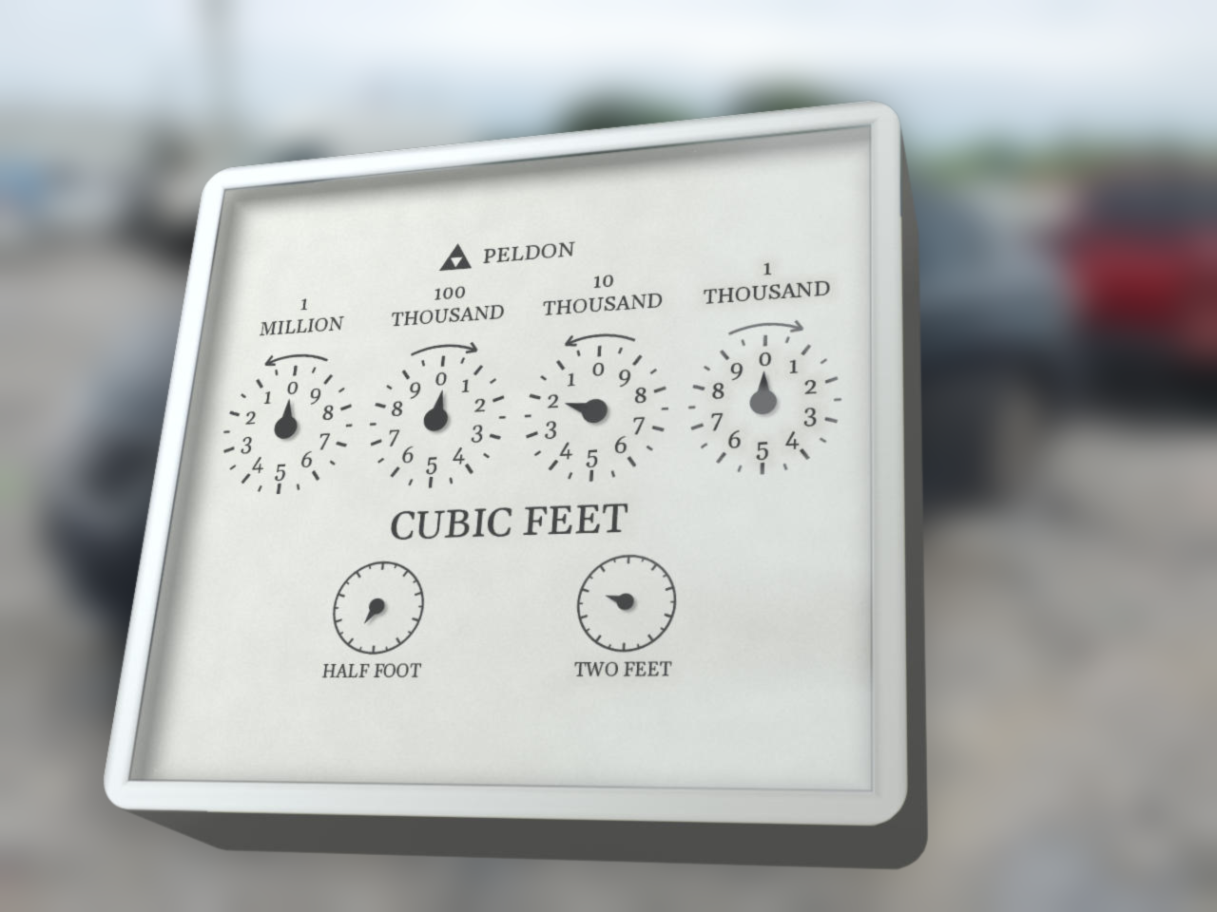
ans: ft³ 2000
